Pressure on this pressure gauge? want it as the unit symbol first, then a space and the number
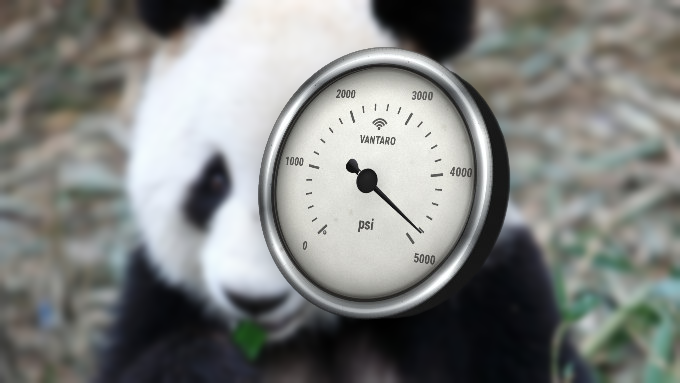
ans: psi 4800
